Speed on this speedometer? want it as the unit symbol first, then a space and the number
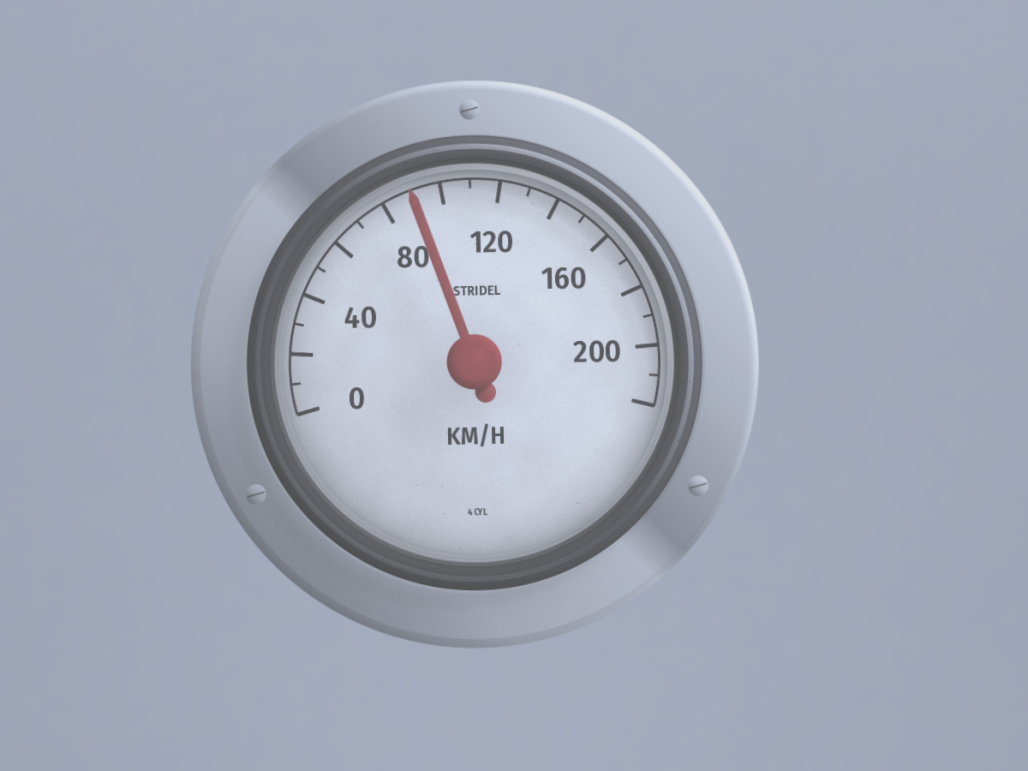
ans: km/h 90
